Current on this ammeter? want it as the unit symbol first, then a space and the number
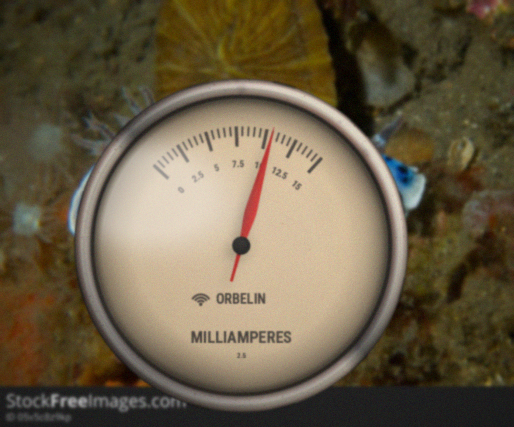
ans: mA 10.5
